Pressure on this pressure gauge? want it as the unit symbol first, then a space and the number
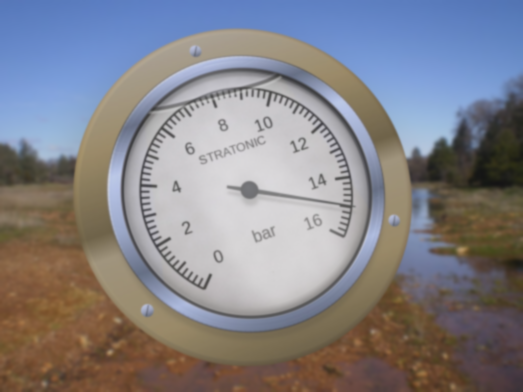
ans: bar 15
